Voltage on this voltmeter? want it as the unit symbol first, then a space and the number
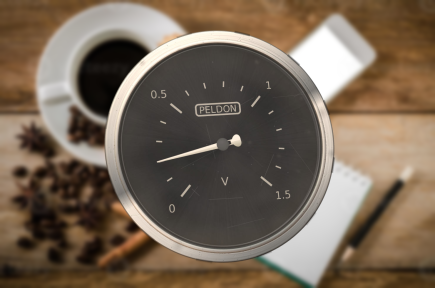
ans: V 0.2
